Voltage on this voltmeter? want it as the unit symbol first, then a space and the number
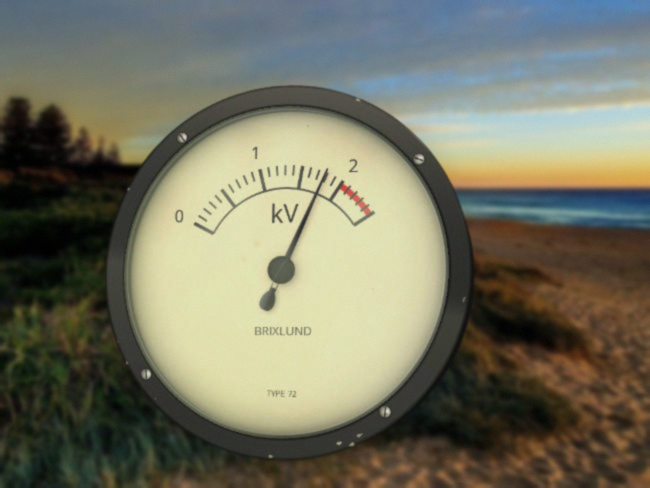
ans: kV 1.8
